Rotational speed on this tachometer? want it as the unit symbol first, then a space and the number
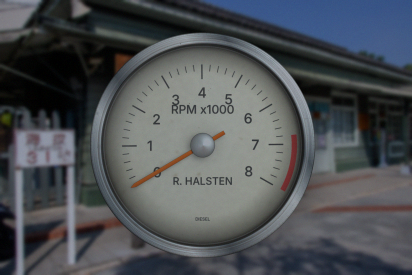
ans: rpm 0
